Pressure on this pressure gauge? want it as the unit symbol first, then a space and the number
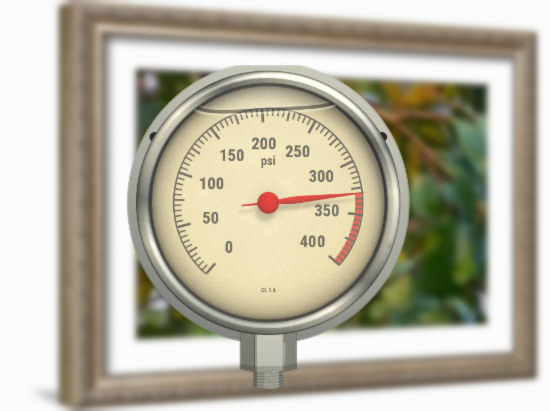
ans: psi 330
